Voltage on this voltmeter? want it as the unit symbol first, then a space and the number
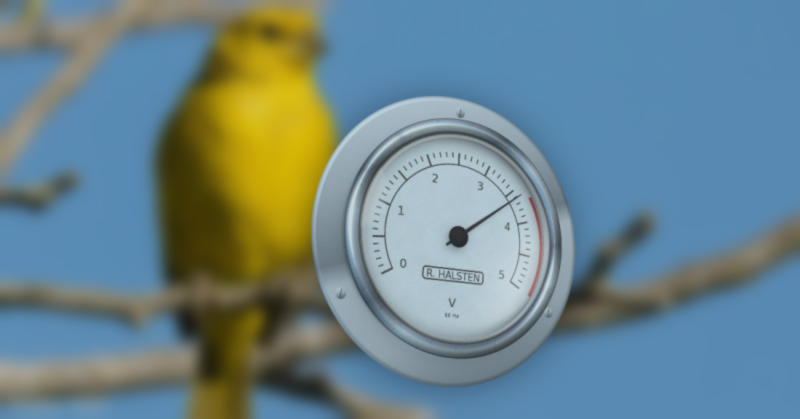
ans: V 3.6
